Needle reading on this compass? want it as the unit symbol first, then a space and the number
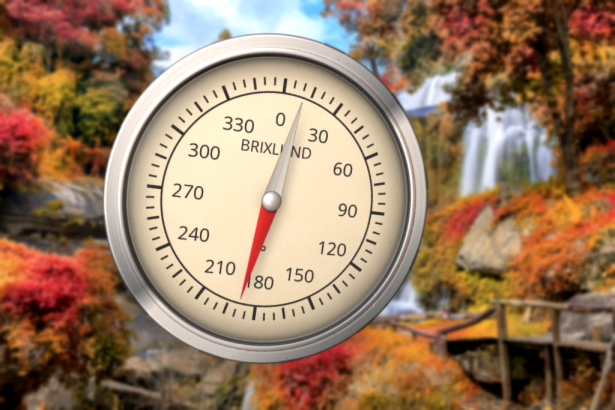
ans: ° 190
